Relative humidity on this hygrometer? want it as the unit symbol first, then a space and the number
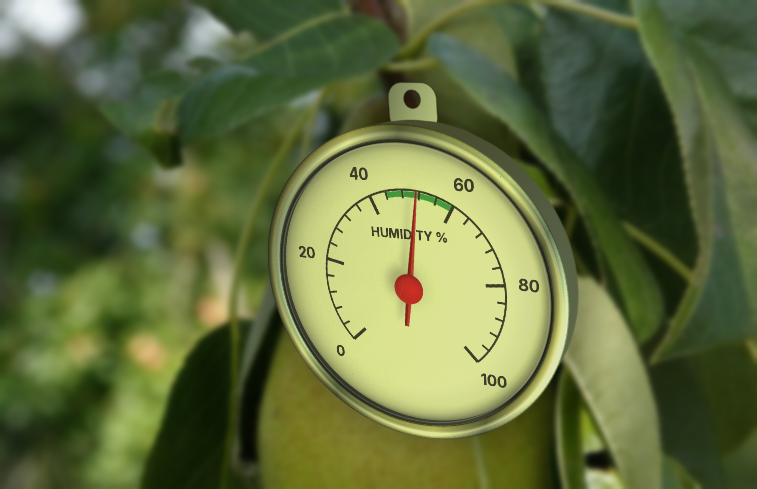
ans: % 52
